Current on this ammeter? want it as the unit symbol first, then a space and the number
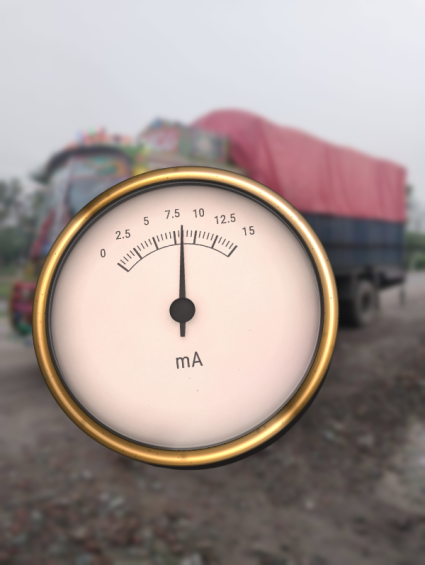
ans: mA 8.5
